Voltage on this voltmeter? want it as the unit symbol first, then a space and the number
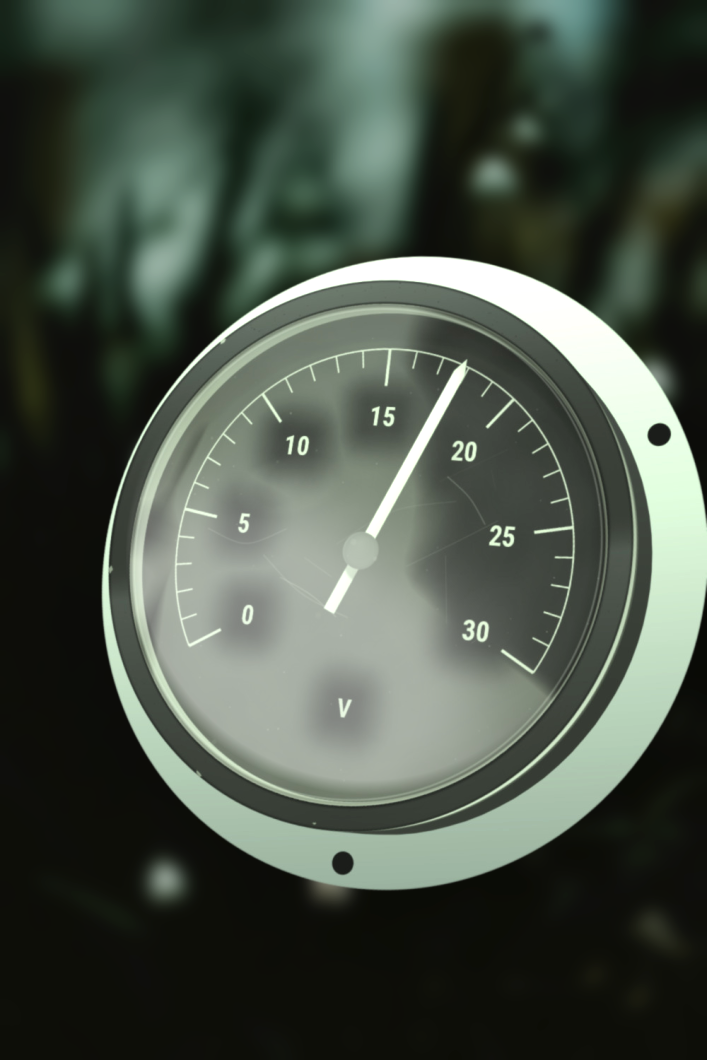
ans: V 18
